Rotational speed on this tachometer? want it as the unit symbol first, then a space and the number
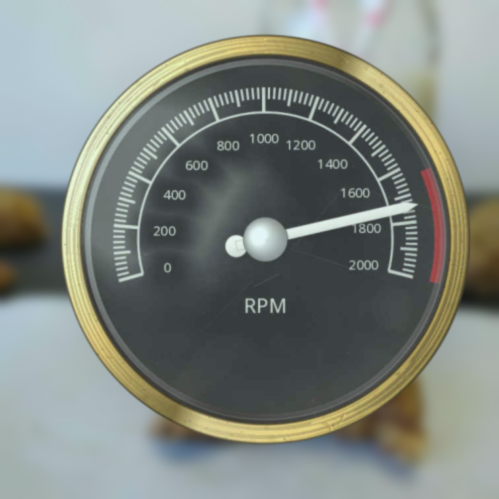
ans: rpm 1740
